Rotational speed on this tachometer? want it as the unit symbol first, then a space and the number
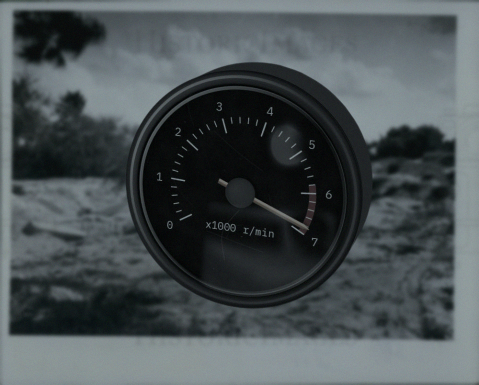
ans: rpm 6800
